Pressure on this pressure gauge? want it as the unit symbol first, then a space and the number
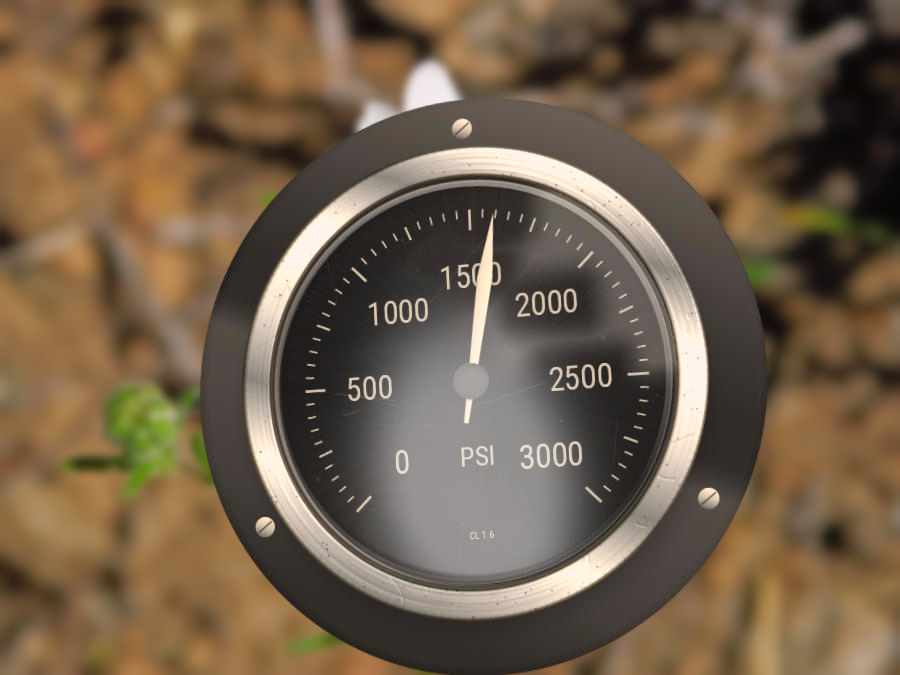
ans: psi 1600
